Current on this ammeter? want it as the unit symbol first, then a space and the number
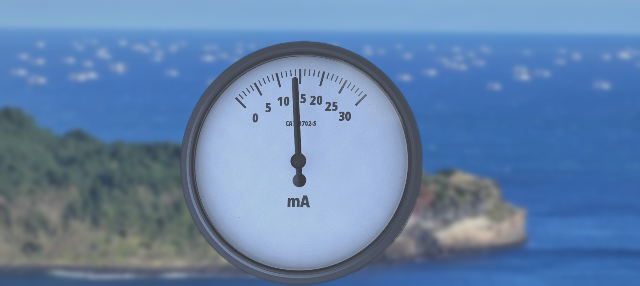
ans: mA 14
